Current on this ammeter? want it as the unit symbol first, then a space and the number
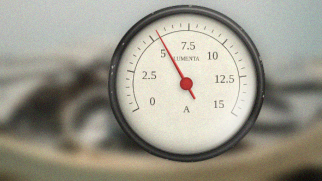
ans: A 5.5
